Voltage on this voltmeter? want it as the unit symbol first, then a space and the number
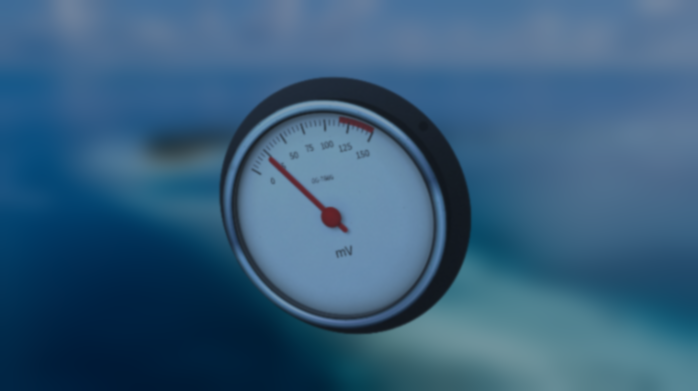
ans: mV 25
